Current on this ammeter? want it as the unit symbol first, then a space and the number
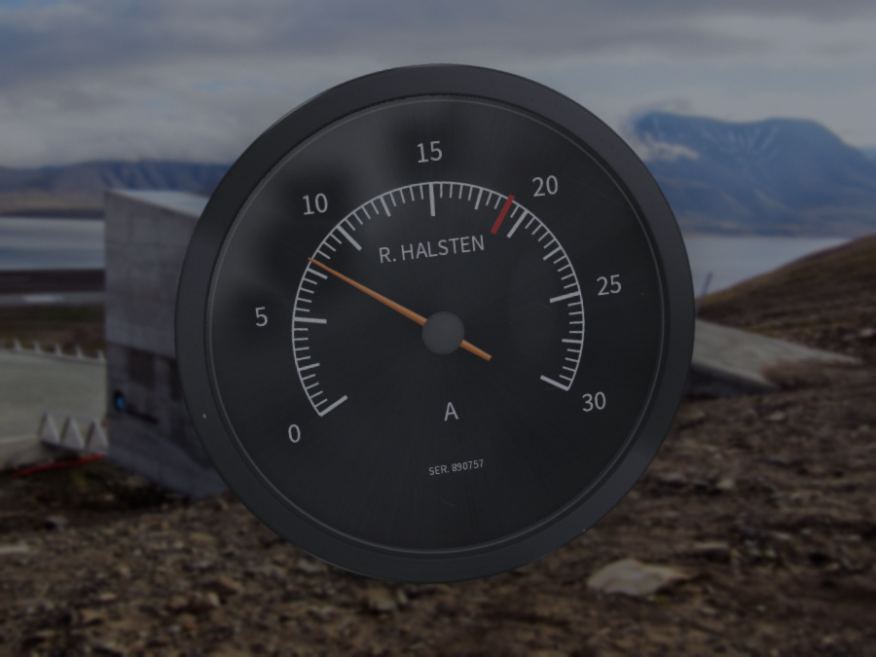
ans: A 8
